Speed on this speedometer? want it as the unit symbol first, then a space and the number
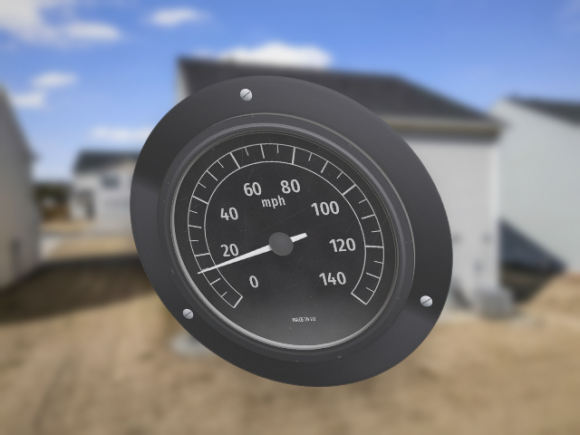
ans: mph 15
